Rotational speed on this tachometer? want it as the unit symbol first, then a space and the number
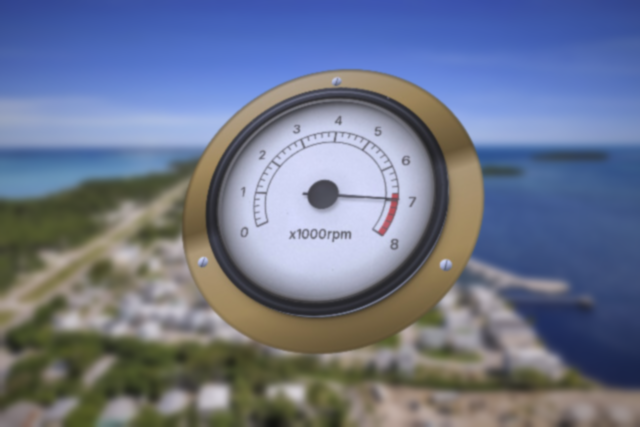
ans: rpm 7000
